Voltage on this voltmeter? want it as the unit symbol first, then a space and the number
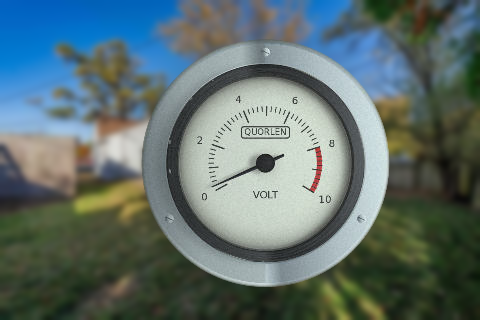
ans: V 0.2
